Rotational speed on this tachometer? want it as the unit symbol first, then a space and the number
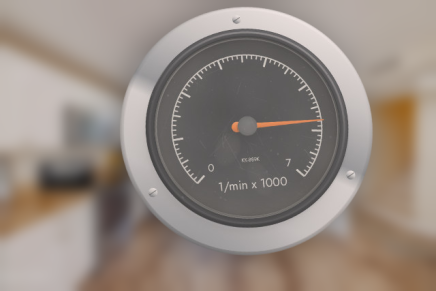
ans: rpm 5800
